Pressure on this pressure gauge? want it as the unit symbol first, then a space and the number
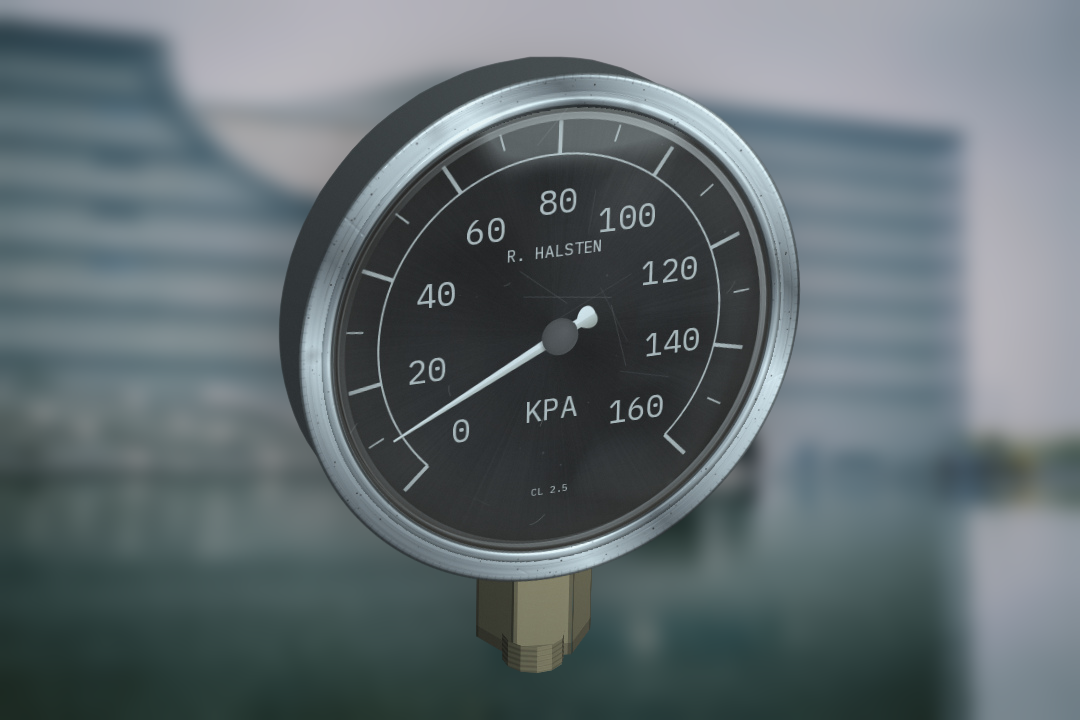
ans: kPa 10
